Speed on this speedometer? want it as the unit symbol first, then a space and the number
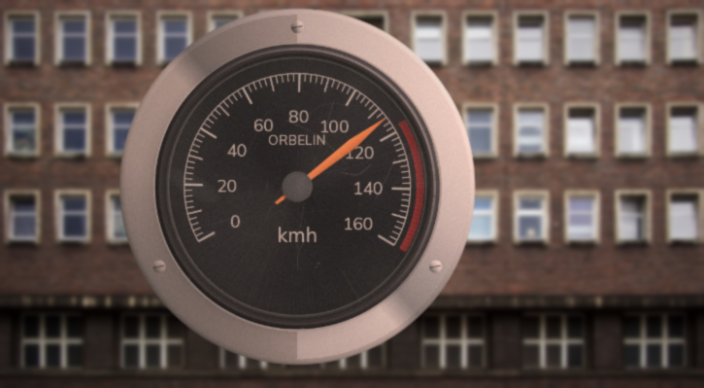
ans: km/h 114
